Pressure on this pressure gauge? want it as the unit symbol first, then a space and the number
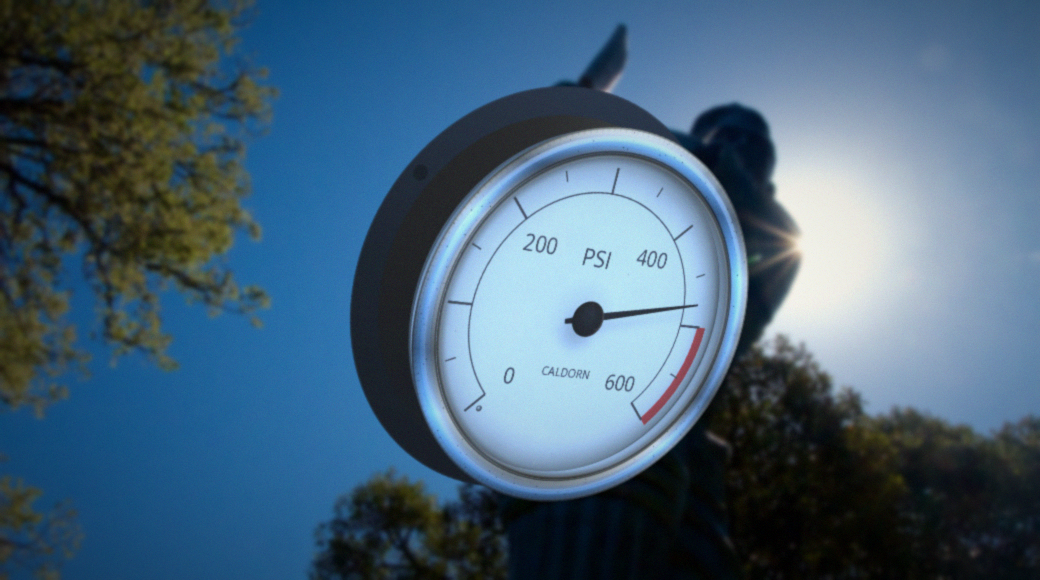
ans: psi 475
